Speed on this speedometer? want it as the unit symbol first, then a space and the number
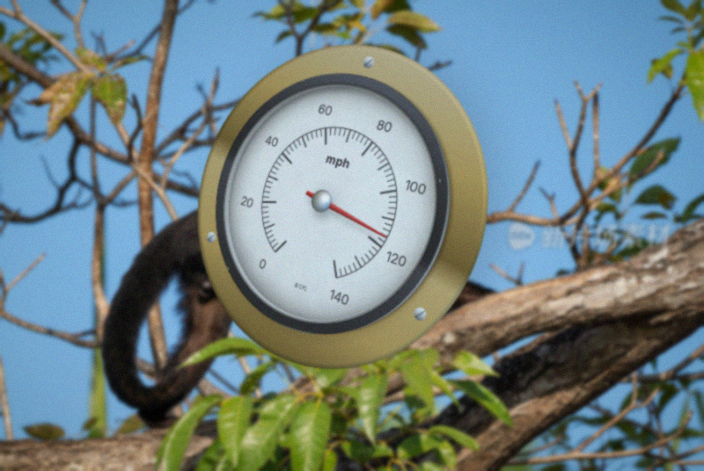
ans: mph 116
